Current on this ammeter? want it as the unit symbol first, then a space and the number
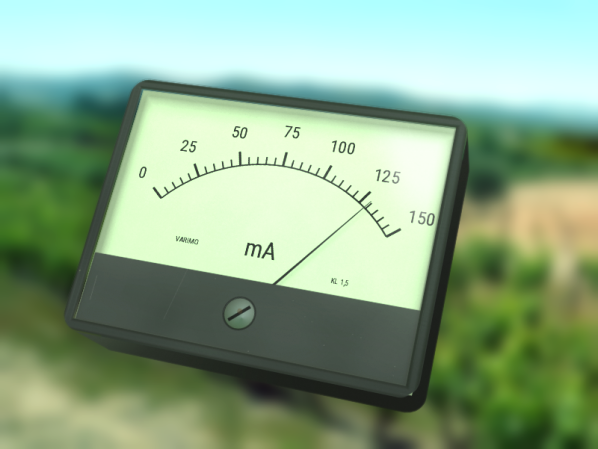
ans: mA 130
